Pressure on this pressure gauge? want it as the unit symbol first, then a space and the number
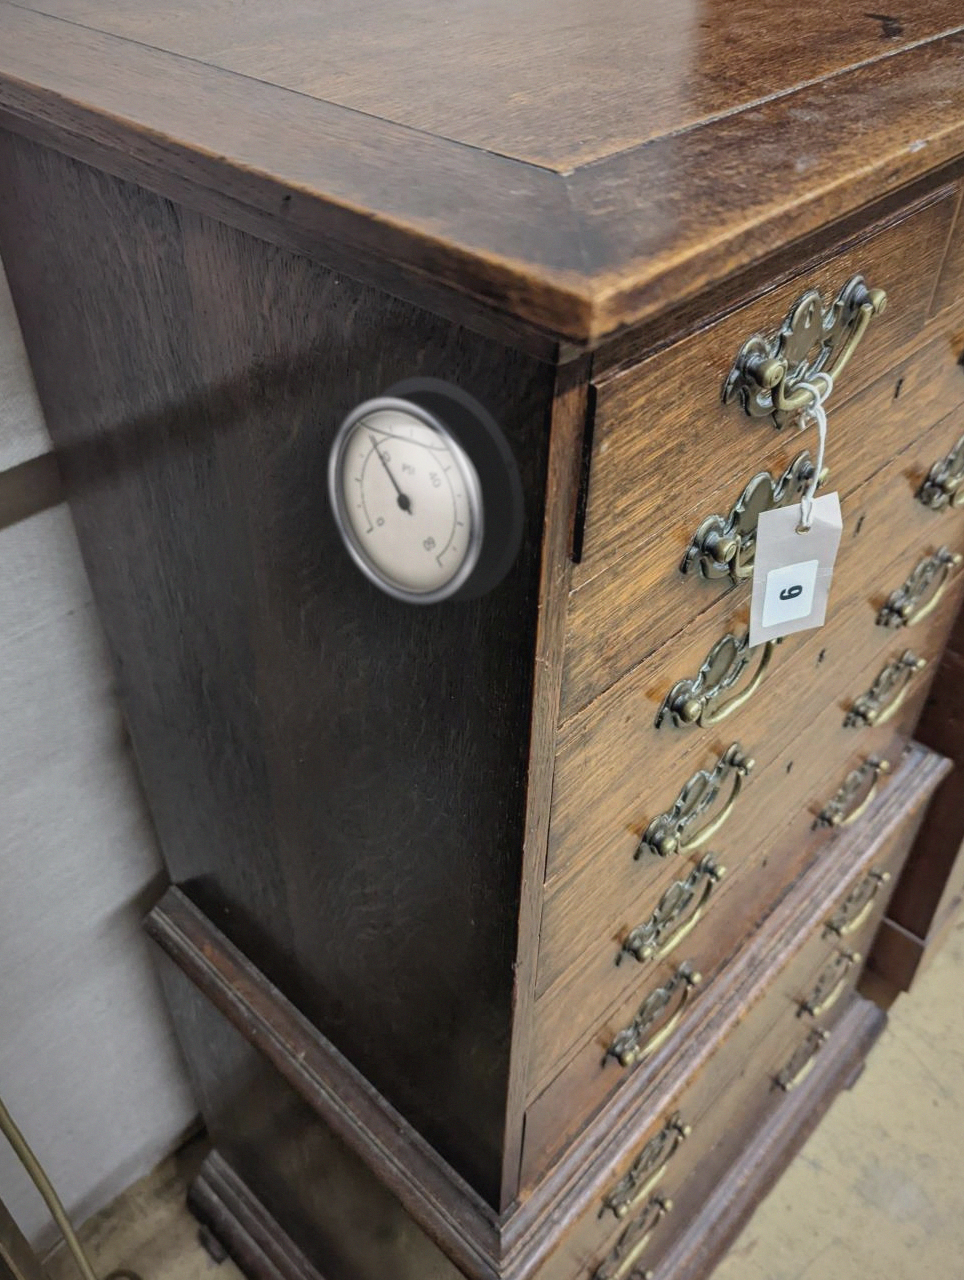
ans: psi 20
